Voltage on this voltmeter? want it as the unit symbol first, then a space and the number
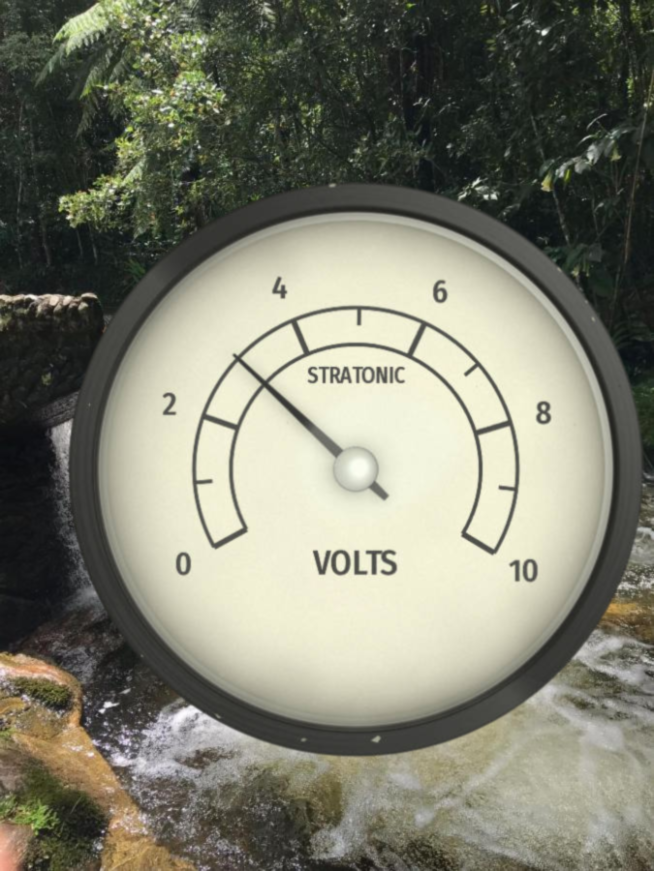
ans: V 3
